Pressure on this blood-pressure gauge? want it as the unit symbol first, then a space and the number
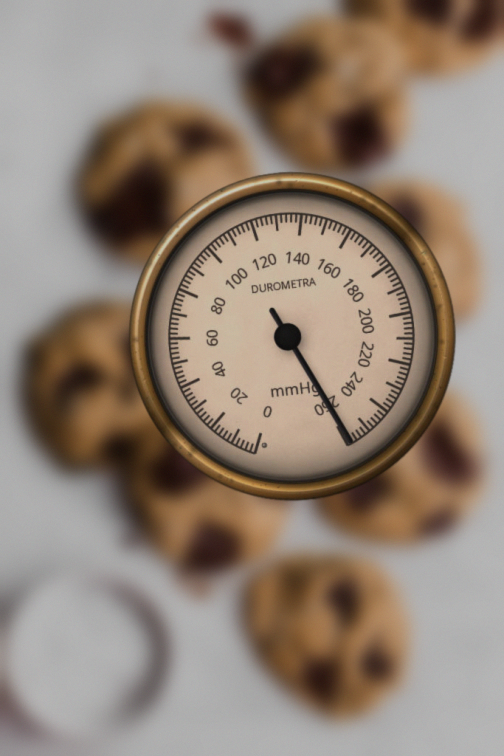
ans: mmHg 258
